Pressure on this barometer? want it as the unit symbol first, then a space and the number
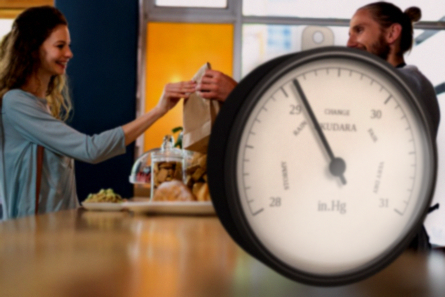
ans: inHg 29.1
